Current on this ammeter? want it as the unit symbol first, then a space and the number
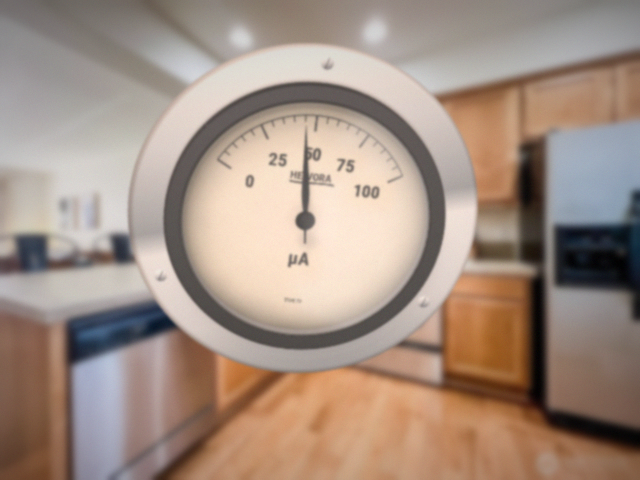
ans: µA 45
